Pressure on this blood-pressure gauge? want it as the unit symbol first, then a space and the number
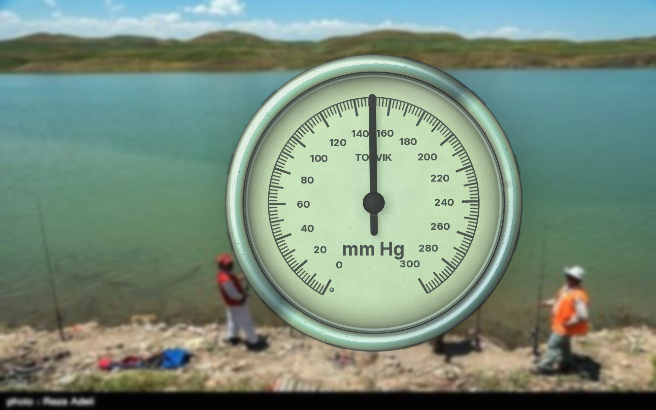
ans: mmHg 150
